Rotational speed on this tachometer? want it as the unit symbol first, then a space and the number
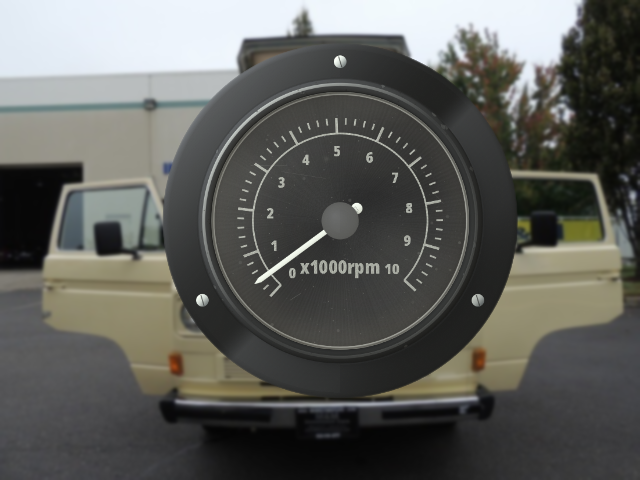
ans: rpm 400
